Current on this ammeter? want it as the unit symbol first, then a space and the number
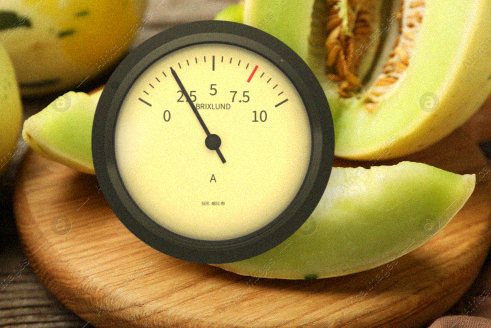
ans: A 2.5
